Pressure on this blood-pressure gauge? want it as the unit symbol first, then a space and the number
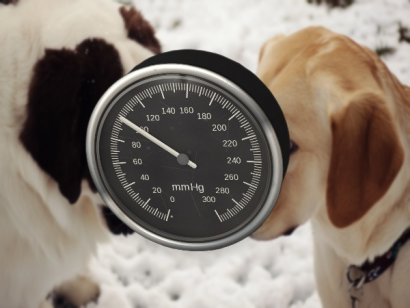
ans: mmHg 100
